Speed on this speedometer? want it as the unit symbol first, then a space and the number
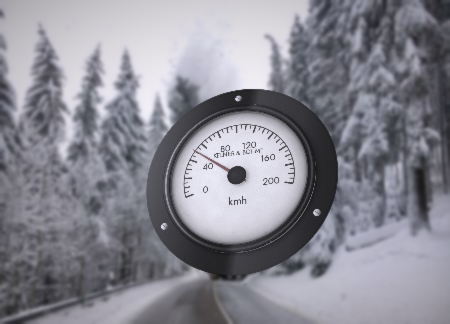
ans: km/h 50
